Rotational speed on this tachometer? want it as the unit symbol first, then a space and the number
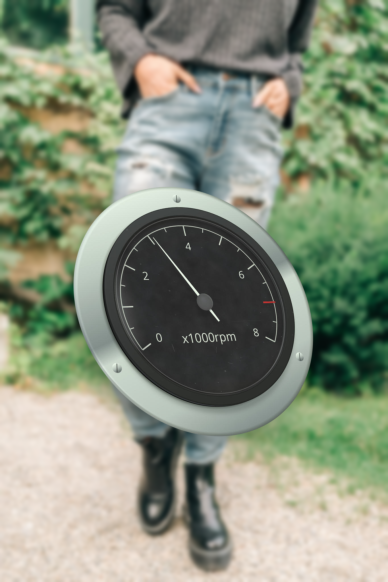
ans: rpm 3000
